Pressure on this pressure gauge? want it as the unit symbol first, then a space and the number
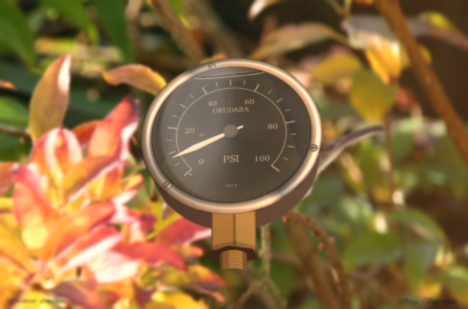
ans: psi 7.5
